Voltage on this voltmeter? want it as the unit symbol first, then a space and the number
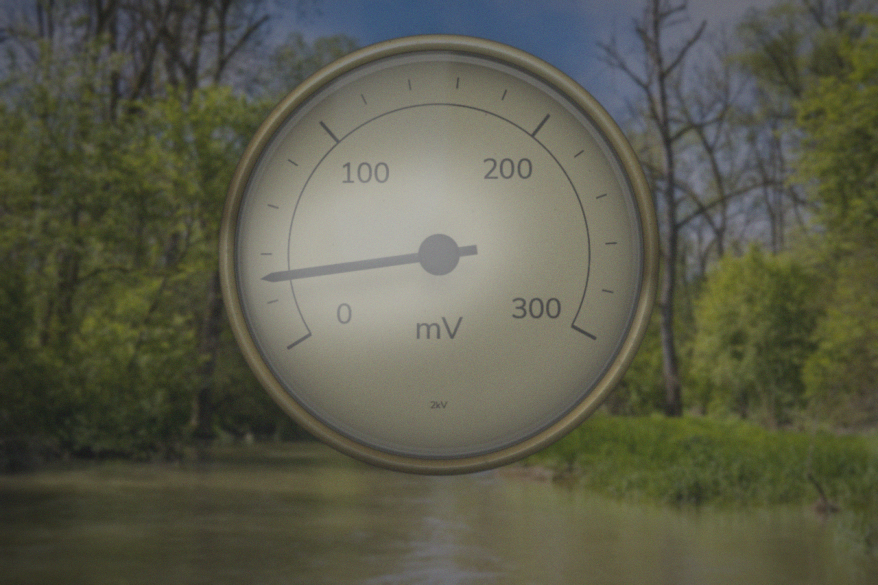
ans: mV 30
